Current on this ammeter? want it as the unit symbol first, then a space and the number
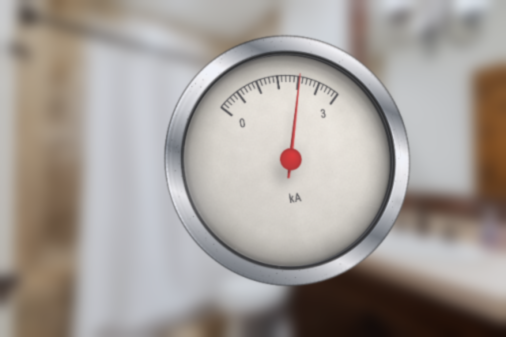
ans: kA 2
